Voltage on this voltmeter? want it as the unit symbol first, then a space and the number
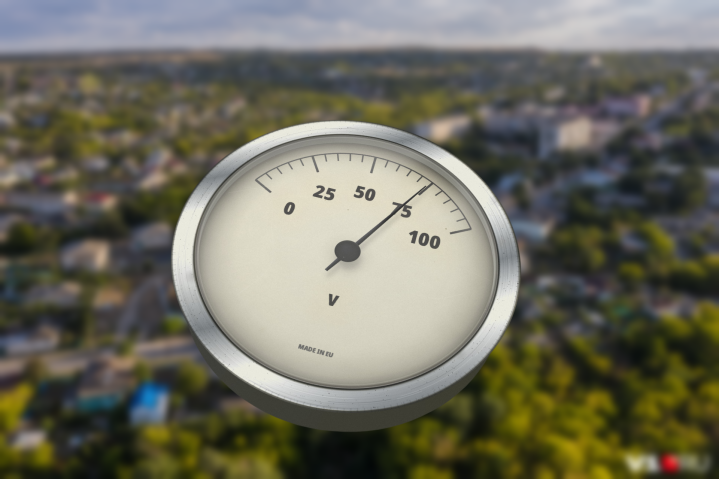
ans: V 75
